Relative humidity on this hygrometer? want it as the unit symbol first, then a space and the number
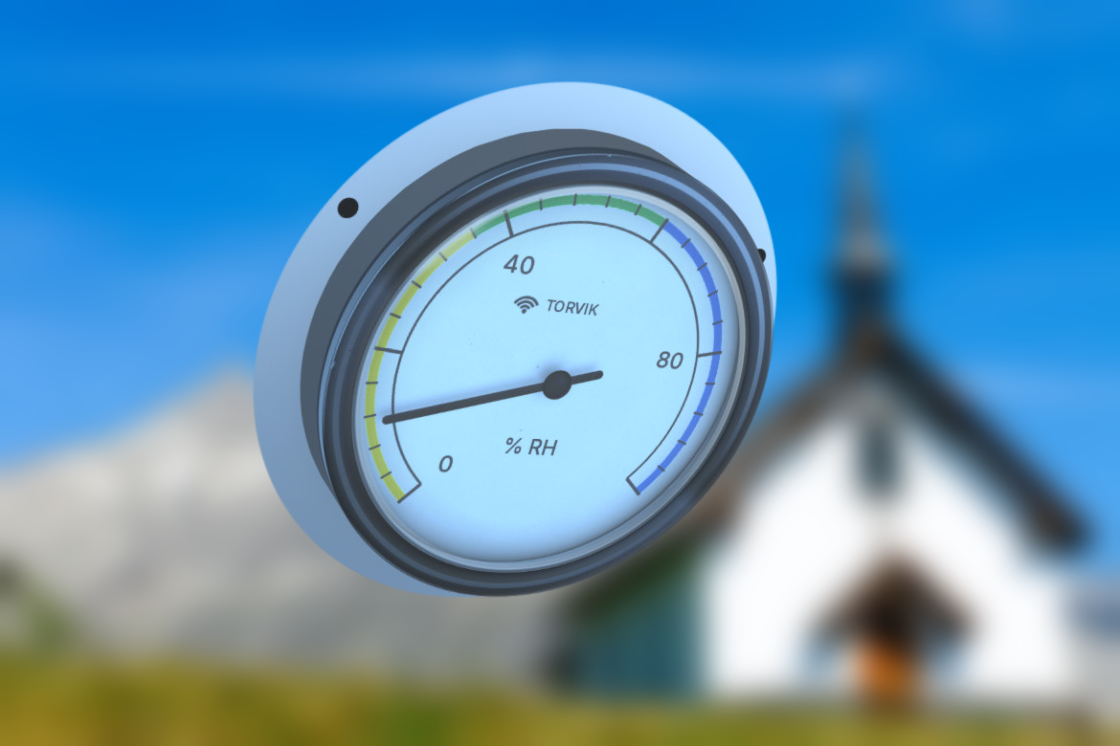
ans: % 12
